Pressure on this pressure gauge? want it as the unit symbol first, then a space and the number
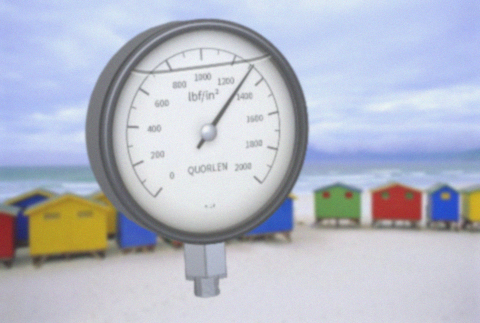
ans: psi 1300
